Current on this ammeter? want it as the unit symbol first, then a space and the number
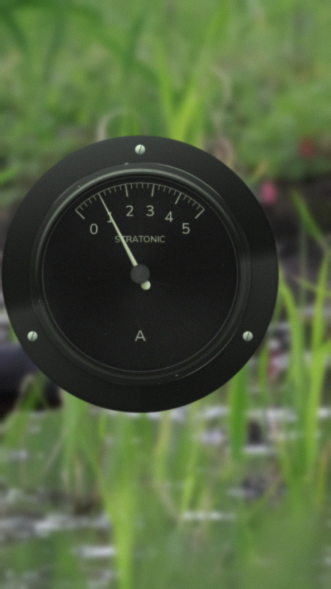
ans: A 1
